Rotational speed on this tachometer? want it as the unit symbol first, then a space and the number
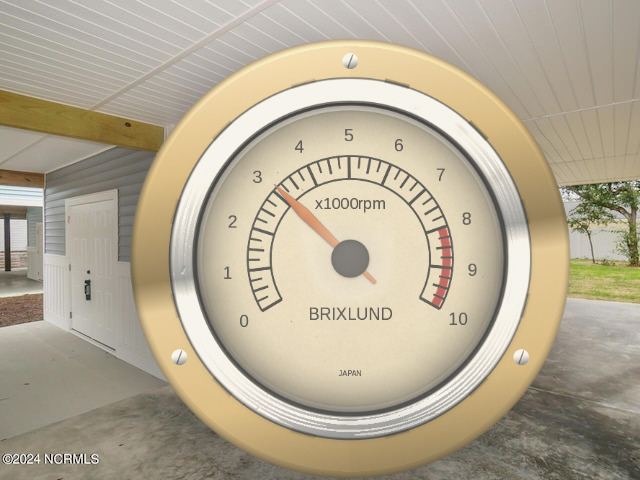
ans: rpm 3125
